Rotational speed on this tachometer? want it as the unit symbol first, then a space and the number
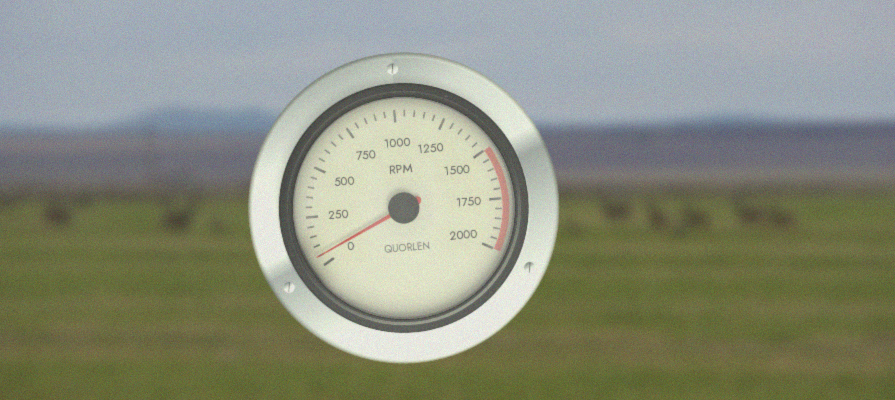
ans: rpm 50
